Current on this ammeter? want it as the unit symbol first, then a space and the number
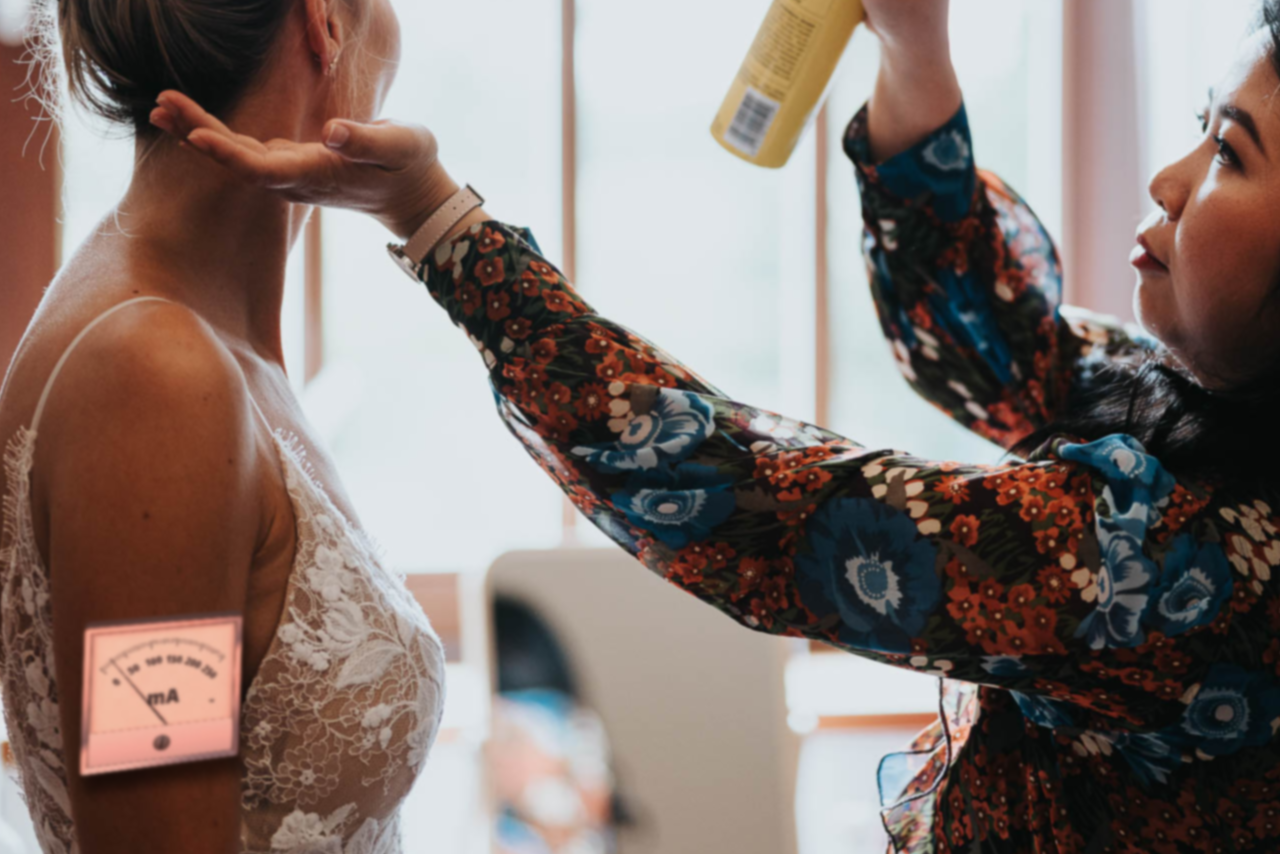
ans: mA 25
